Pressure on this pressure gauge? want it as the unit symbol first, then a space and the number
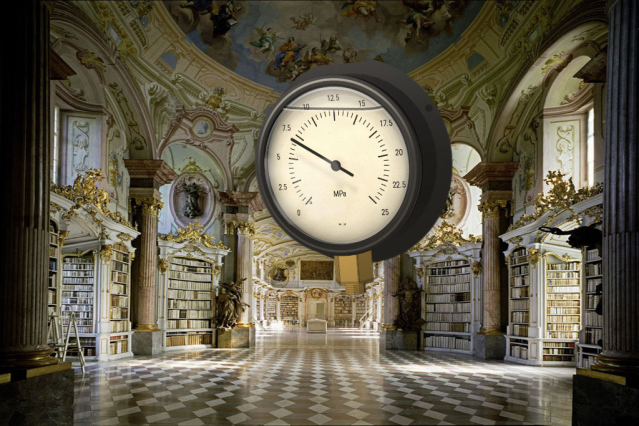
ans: MPa 7
